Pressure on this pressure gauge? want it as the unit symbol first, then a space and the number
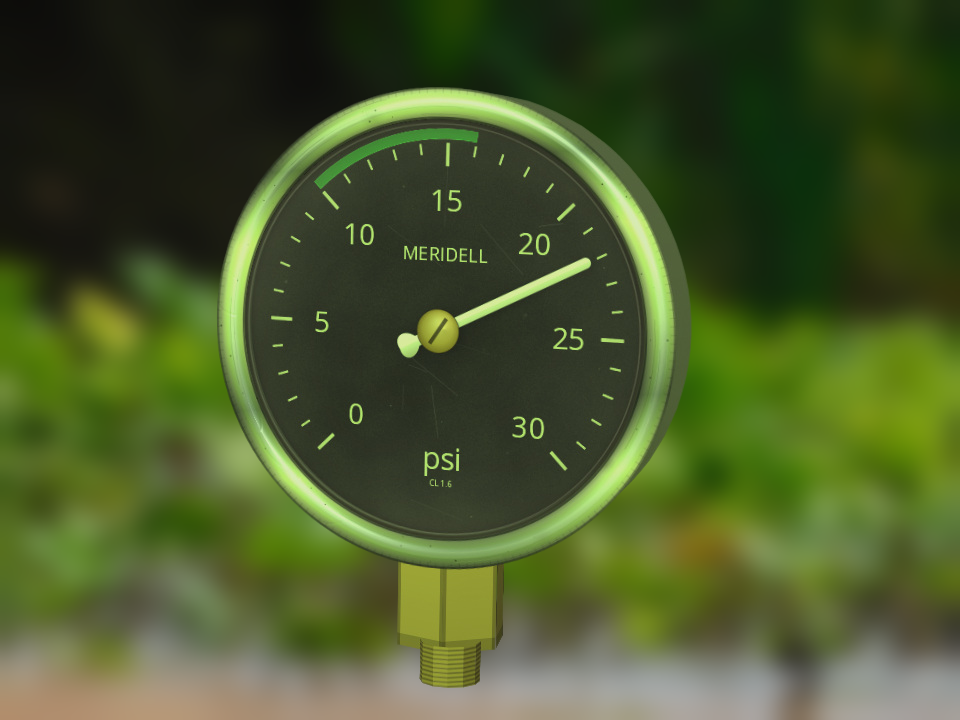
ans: psi 22
